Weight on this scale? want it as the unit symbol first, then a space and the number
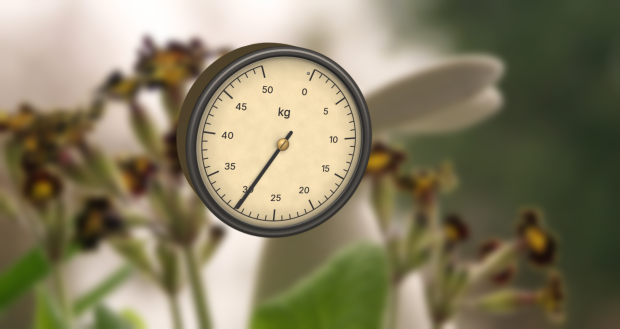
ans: kg 30
